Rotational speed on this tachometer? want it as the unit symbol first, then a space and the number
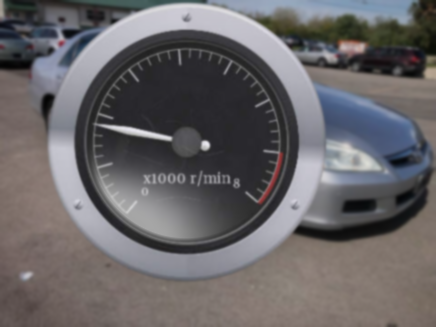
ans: rpm 1800
